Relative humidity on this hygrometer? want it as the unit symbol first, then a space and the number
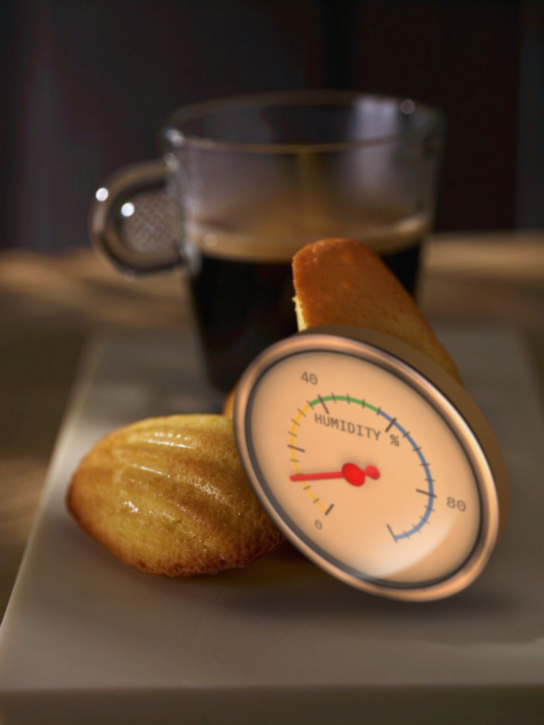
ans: % 12
